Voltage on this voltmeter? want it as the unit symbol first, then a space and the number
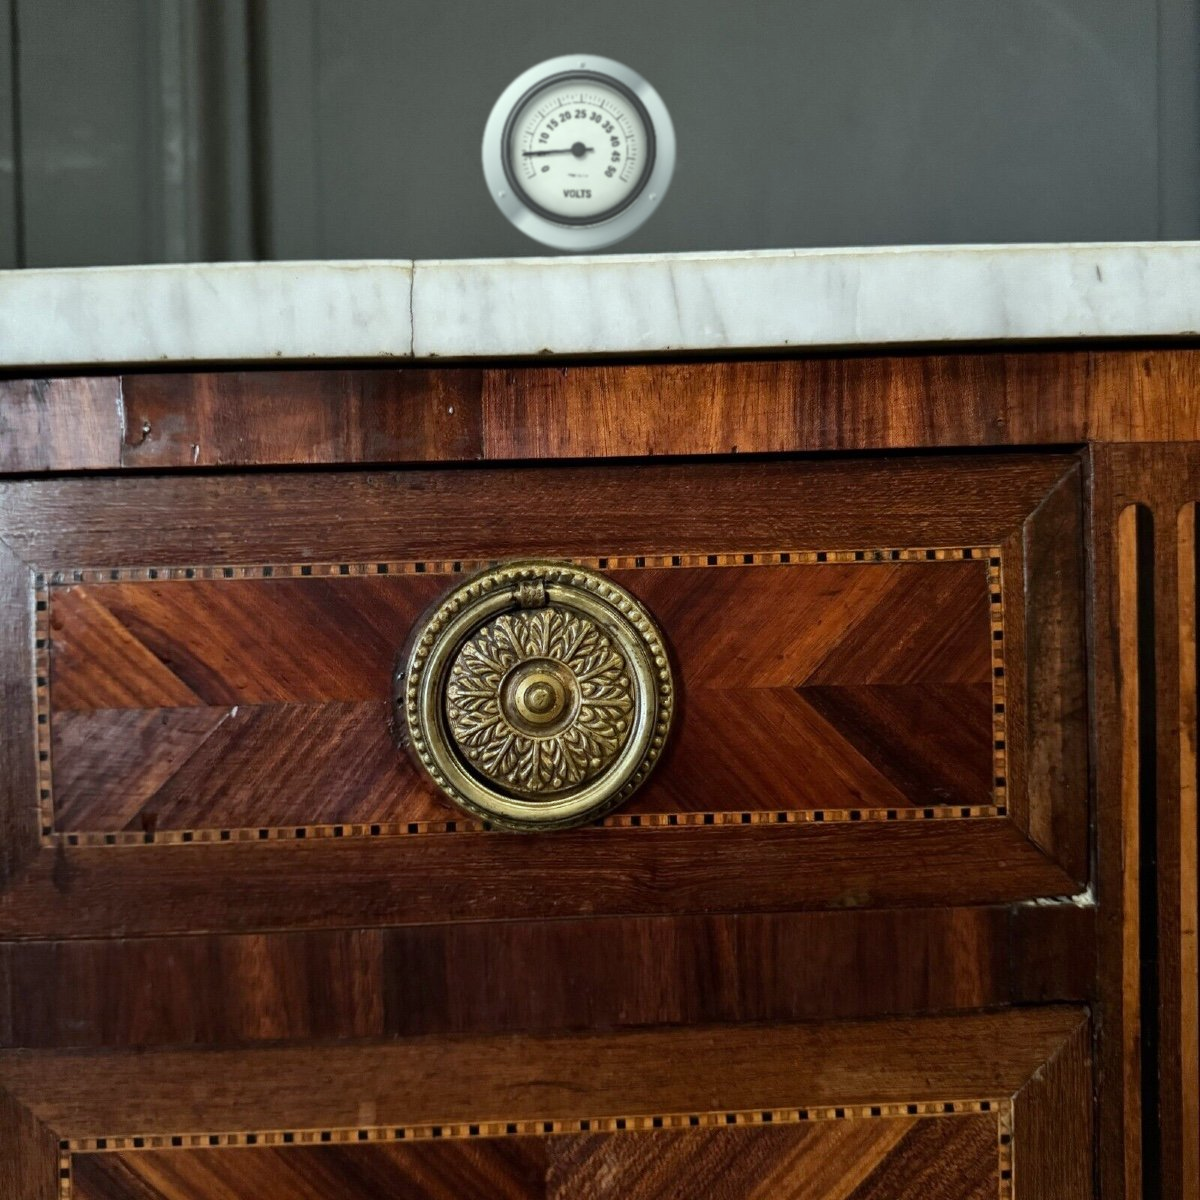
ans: V 5
